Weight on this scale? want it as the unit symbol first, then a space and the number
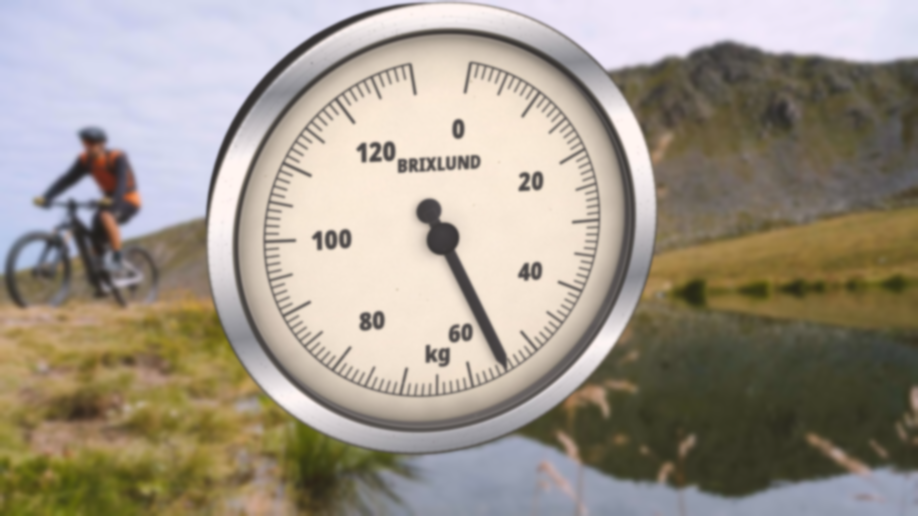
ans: kg 55
